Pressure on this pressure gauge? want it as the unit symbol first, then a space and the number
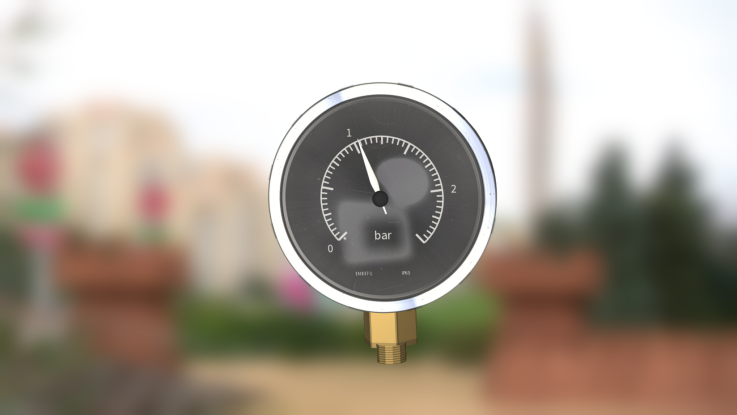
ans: bar 1.05
